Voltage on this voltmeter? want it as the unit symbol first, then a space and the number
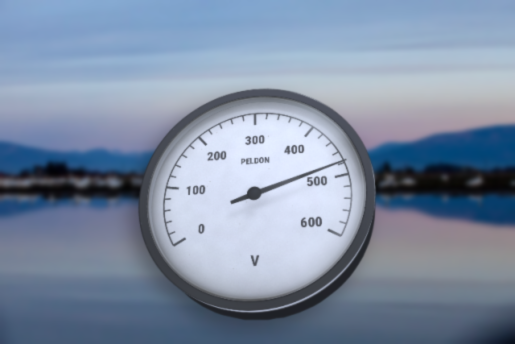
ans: V 480
